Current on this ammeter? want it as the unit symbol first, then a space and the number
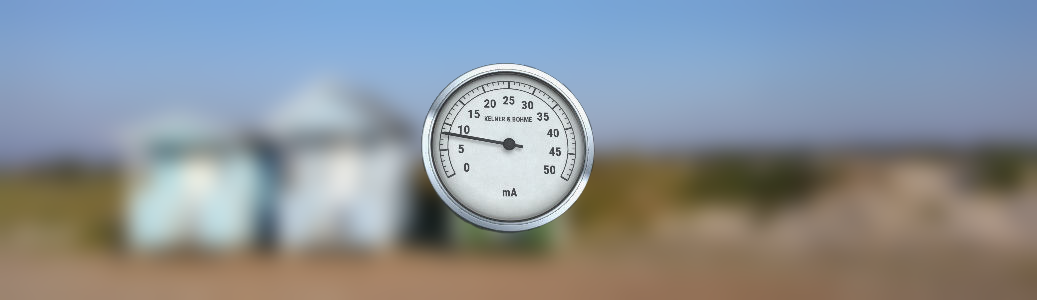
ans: mA 8
